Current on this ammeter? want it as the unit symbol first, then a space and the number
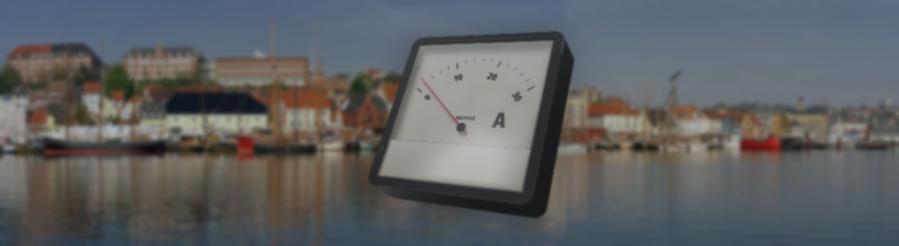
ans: A 2
